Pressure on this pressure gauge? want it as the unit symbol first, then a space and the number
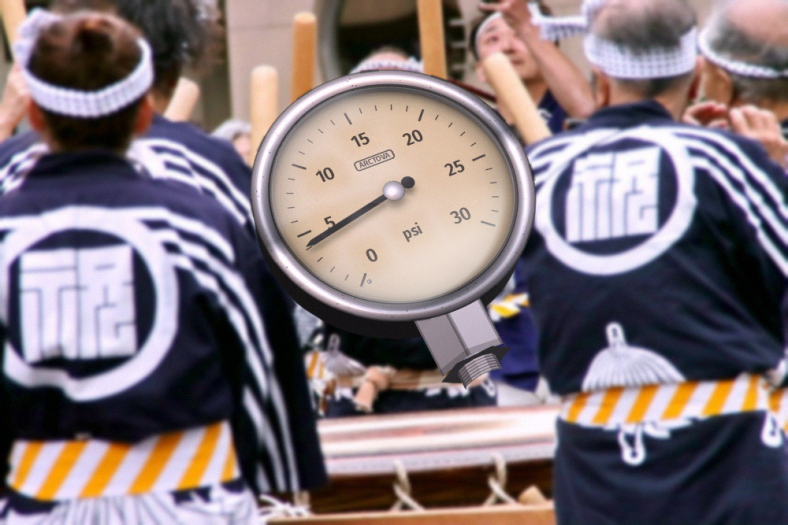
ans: psi 4
